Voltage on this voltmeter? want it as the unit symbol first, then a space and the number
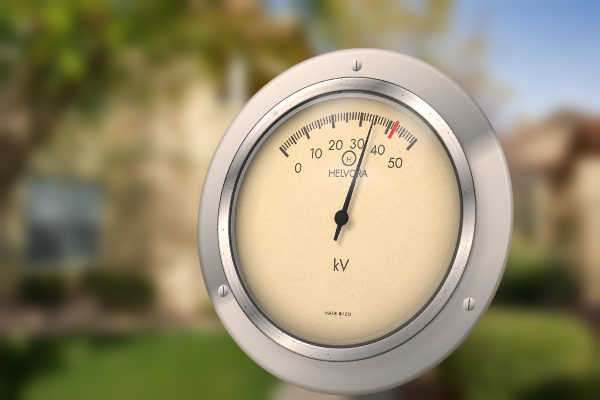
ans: kV 35
